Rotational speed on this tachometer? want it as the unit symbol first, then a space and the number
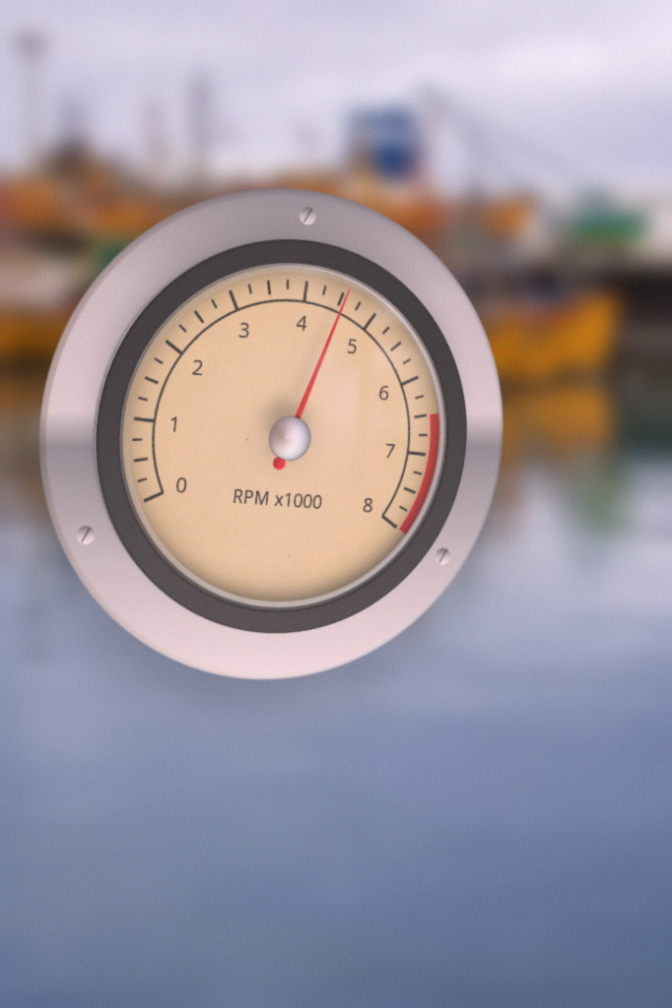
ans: rpm 4500
